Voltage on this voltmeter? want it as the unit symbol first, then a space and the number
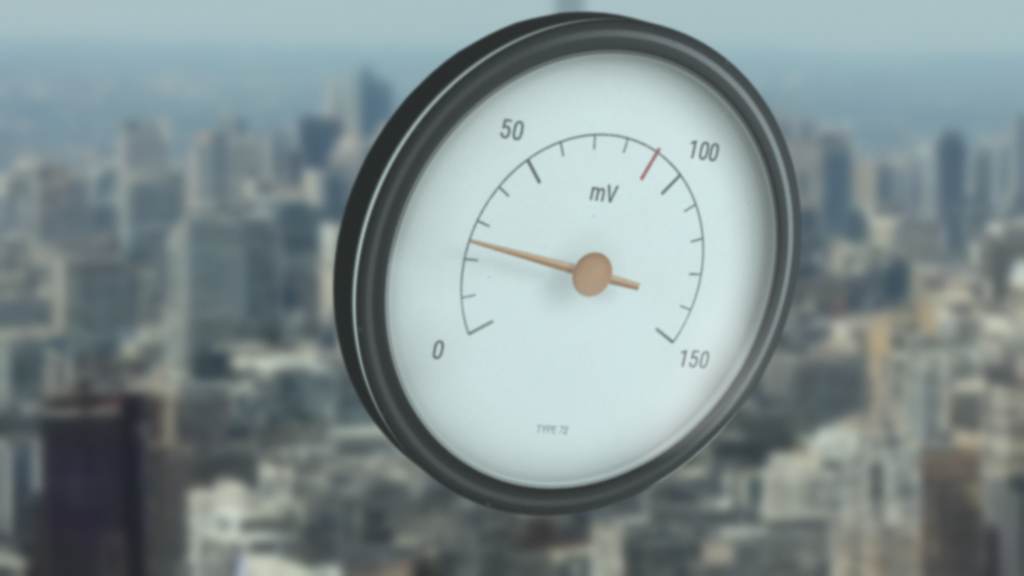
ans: mV 25
